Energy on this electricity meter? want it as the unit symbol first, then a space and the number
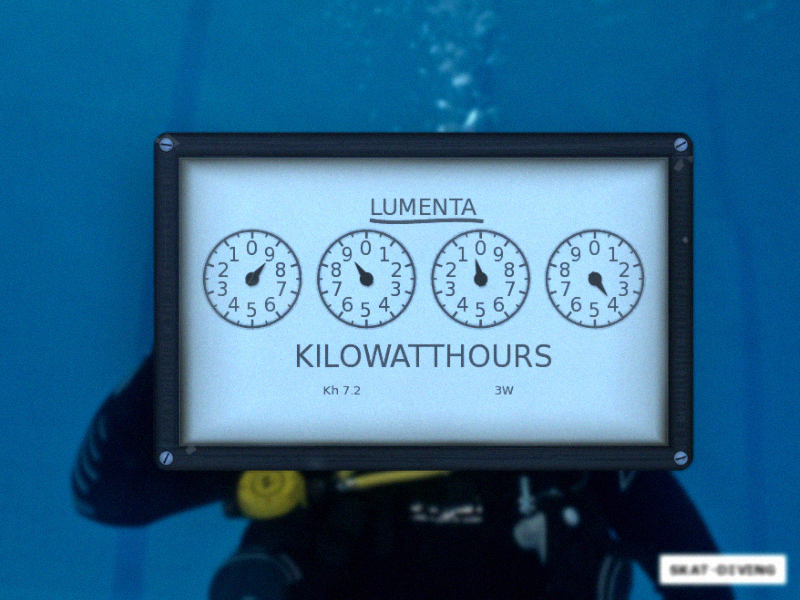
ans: kWh 8904
